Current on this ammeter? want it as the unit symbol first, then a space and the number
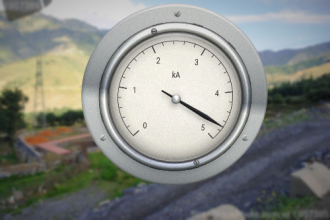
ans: kA 4.7
